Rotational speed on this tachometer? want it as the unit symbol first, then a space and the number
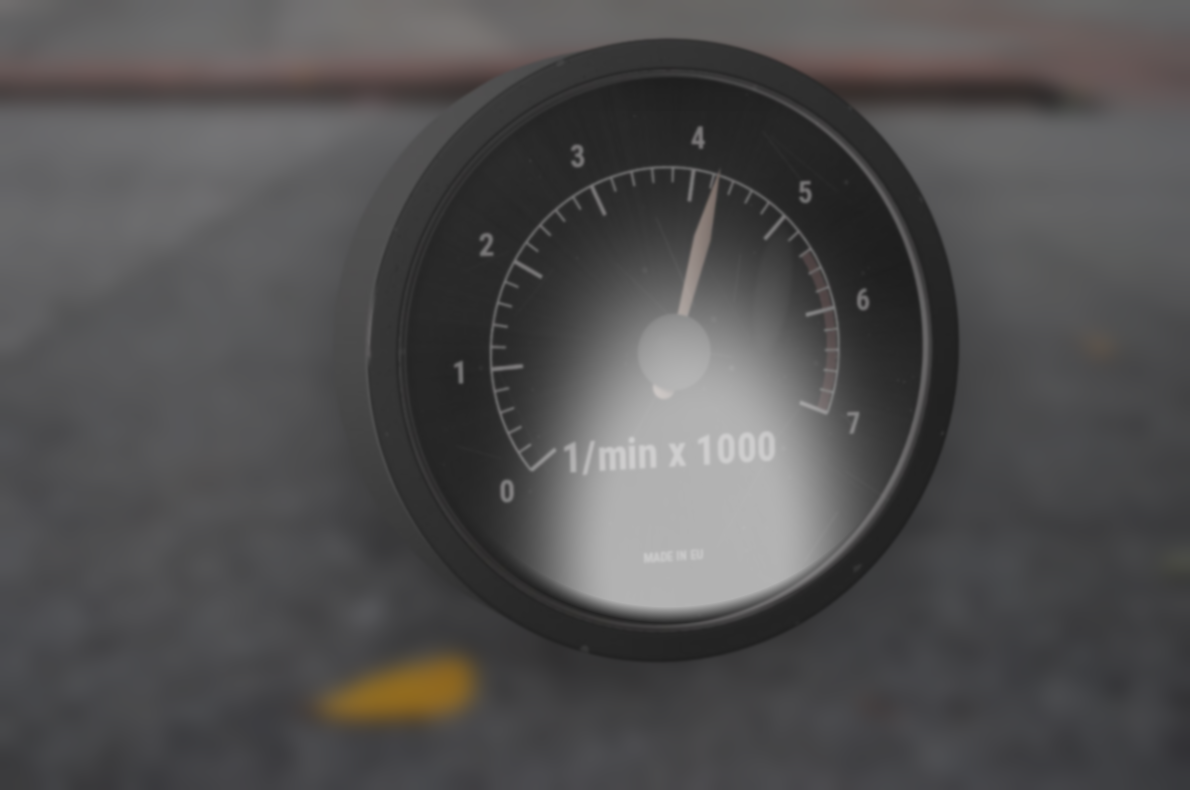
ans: rpm 4200
